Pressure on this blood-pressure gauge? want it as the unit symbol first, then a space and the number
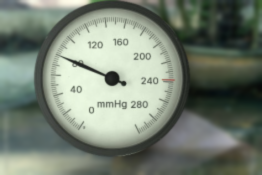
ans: mmHg 80
